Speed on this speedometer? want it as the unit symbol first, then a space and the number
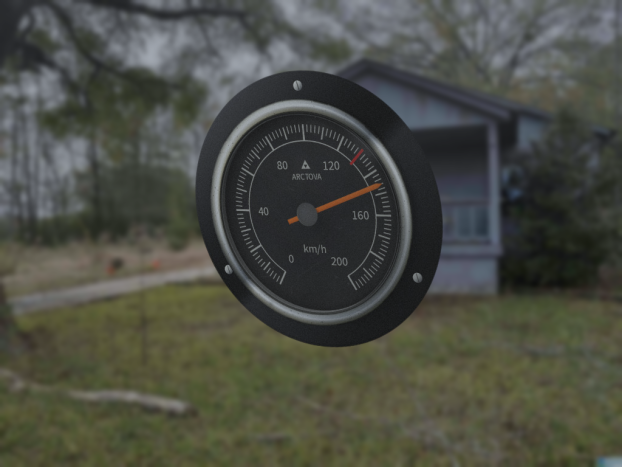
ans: km/h 146
